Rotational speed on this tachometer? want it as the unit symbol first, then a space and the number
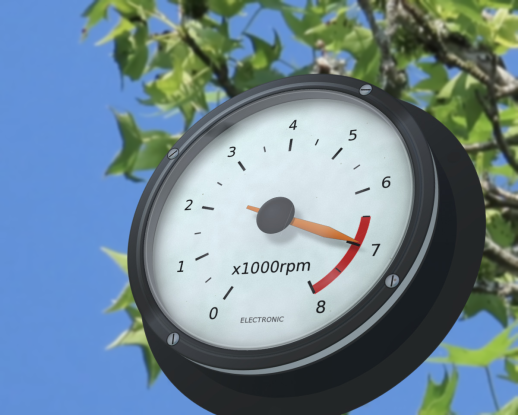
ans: rpm 7000
